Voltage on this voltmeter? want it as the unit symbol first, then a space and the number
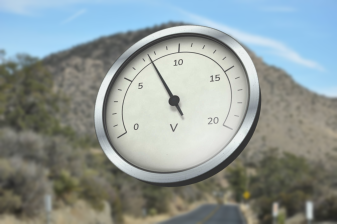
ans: V 7.5
